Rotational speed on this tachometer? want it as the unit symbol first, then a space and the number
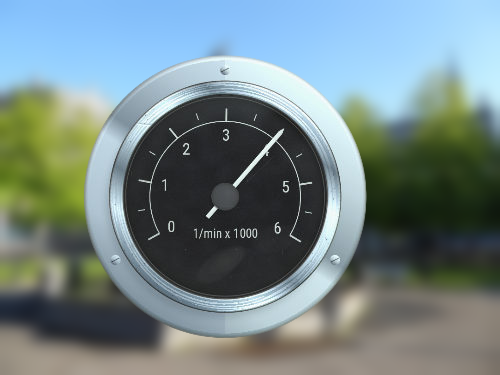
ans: rpm 4000
